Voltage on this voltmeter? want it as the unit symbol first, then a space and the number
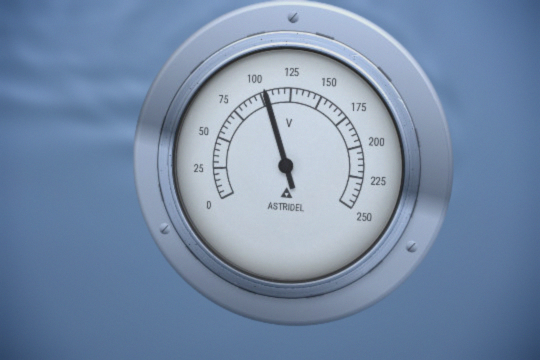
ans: V 105
